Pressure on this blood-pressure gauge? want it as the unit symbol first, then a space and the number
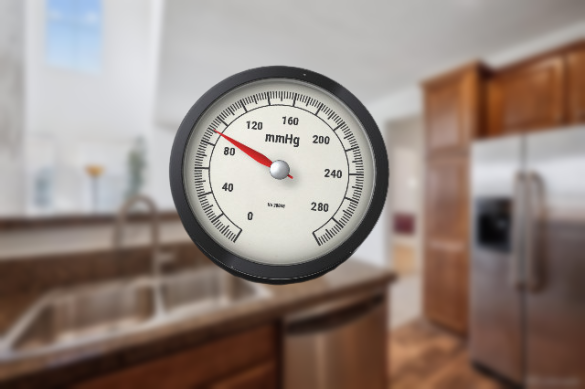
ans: mmHg 90
